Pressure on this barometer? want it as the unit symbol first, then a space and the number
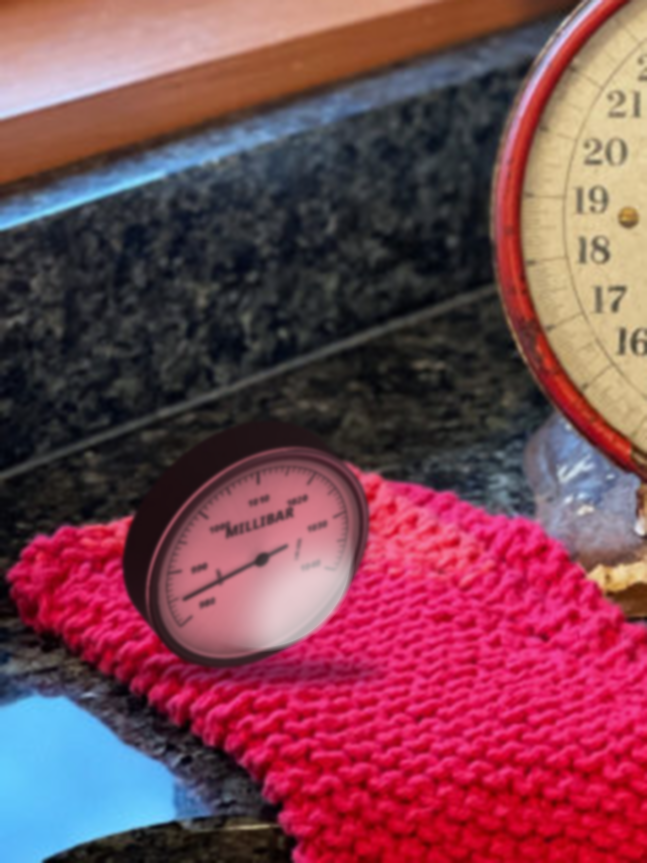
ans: mbar 985
